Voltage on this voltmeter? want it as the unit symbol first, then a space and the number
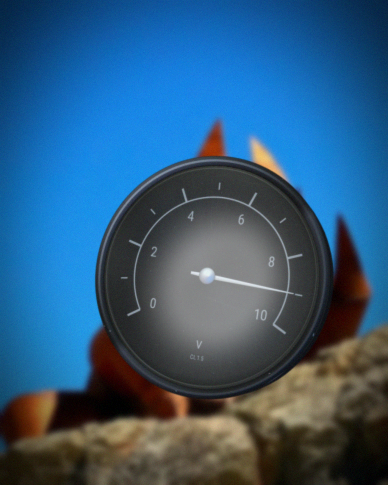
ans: V 9
